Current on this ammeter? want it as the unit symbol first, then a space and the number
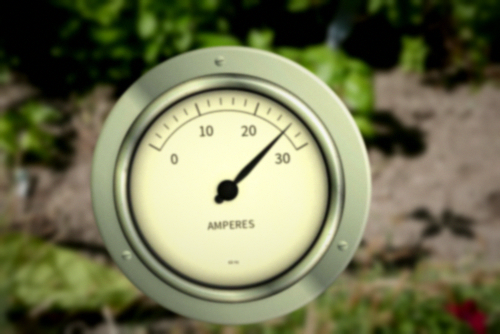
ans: A 26
